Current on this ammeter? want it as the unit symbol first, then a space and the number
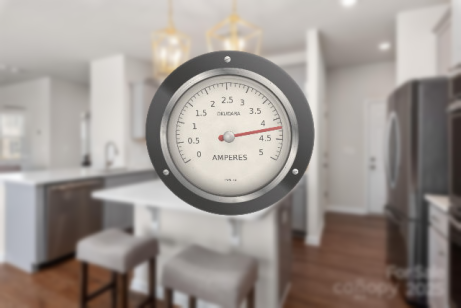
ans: A 4.2
